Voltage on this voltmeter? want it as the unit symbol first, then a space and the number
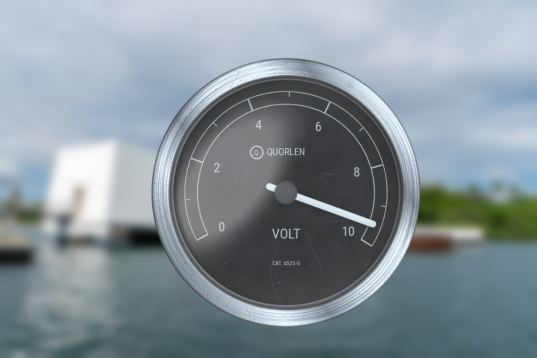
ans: V 9.5
